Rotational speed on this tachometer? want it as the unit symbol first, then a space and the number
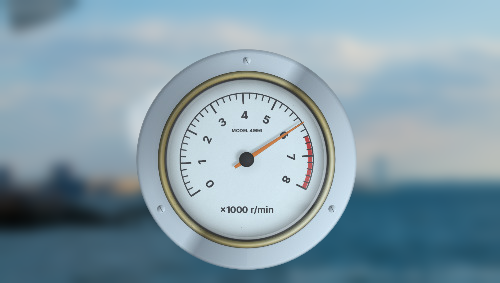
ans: rpm 6000
